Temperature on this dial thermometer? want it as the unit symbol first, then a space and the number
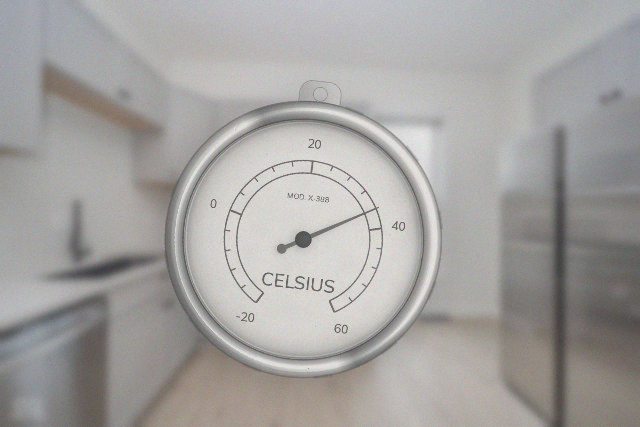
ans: °C 36
